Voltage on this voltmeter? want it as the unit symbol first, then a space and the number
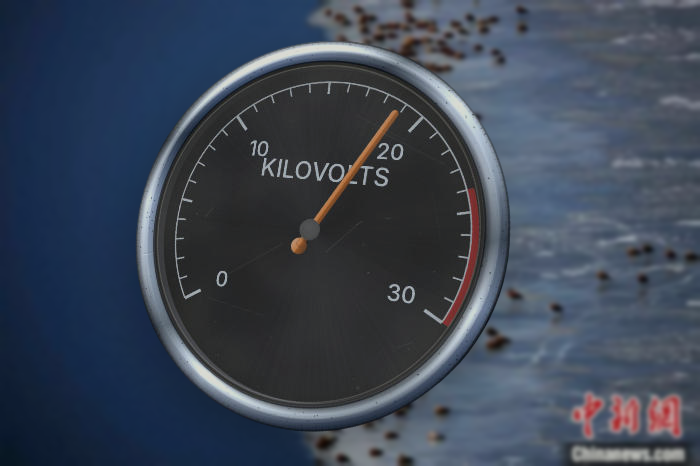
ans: kV 19
